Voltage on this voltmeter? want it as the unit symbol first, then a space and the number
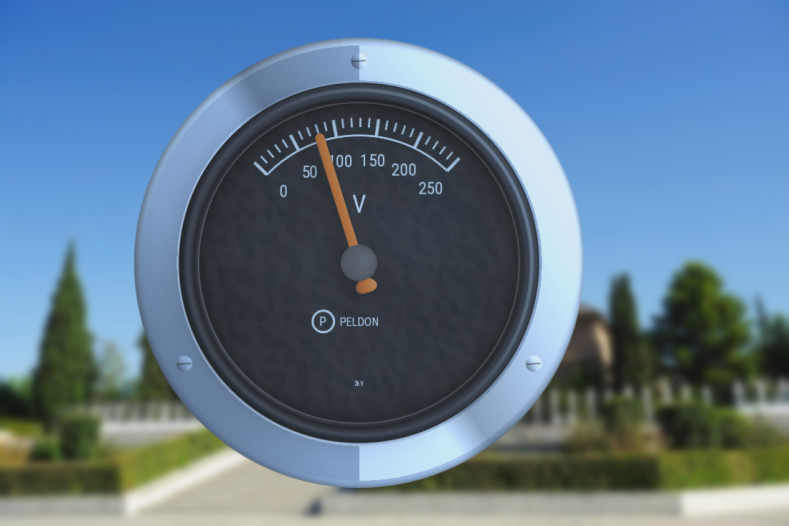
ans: V 80
